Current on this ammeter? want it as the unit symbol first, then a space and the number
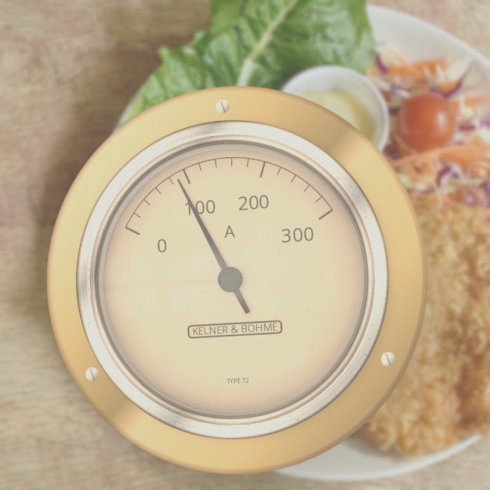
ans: A 90
